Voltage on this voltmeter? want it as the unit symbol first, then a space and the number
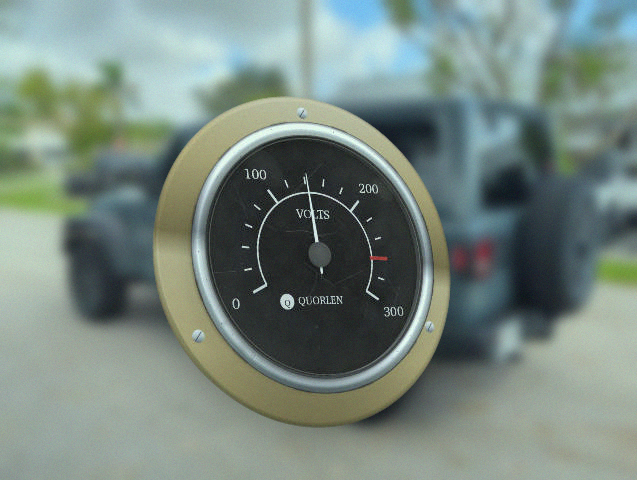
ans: V 140
